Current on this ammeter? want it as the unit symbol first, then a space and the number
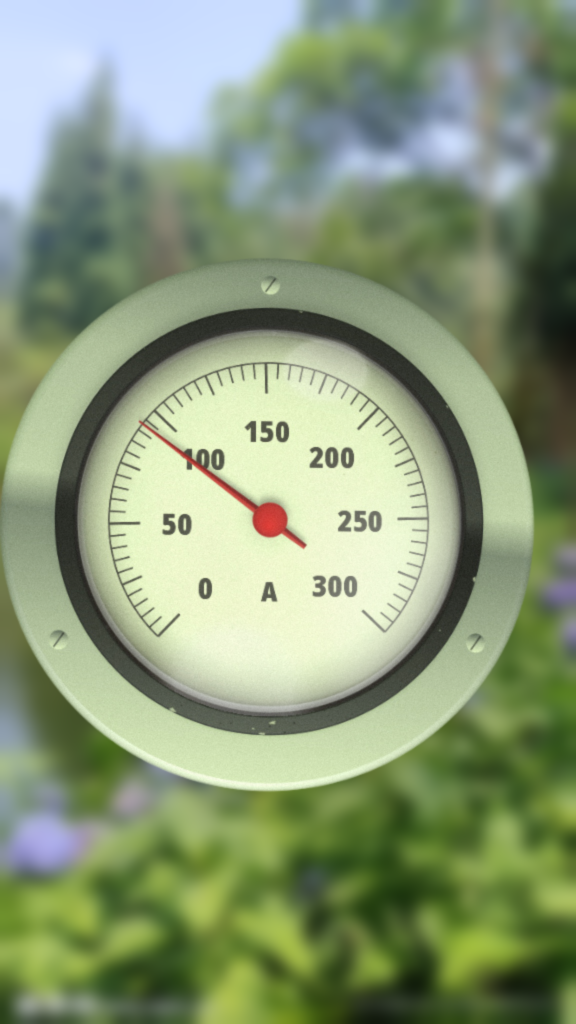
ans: A 92.5
